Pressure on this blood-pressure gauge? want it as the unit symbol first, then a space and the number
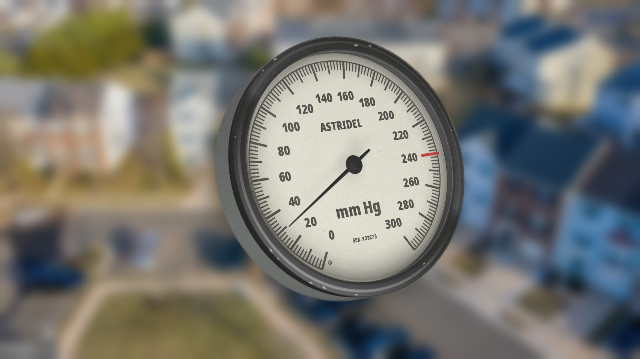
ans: mmHg 30
